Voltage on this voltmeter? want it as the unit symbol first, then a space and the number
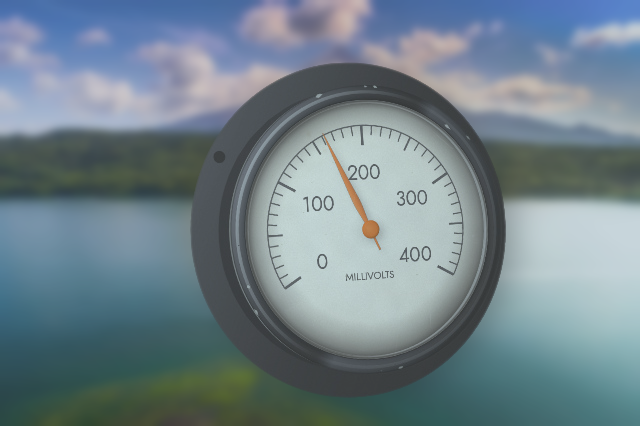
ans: mV 160
